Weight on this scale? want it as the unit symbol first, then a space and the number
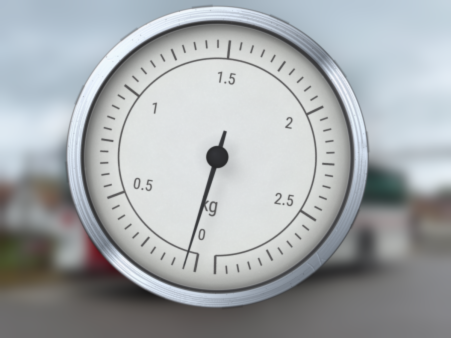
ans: kg 0.05
